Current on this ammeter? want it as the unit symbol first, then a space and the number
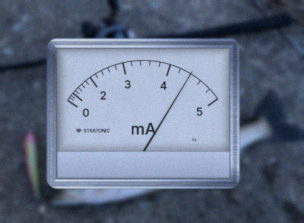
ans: mA 4.4
